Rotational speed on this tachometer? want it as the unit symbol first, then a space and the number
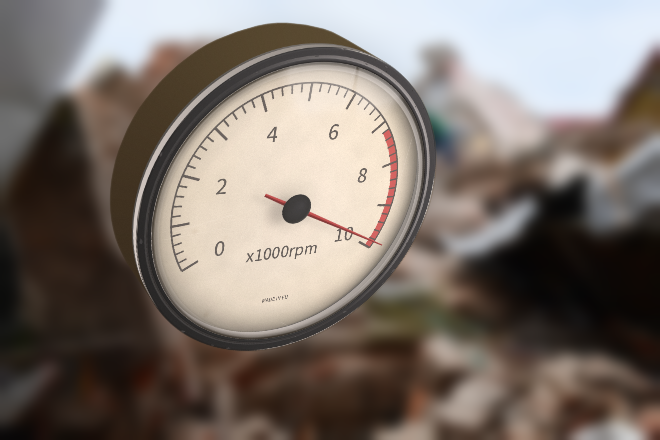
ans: rpm 9800
